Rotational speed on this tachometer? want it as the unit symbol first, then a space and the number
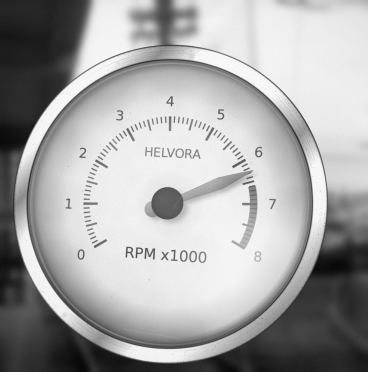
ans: rpm 6300
